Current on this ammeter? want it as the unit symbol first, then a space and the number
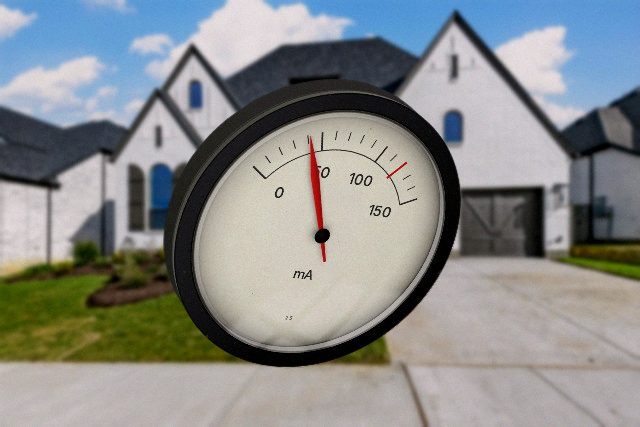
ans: mA 40
